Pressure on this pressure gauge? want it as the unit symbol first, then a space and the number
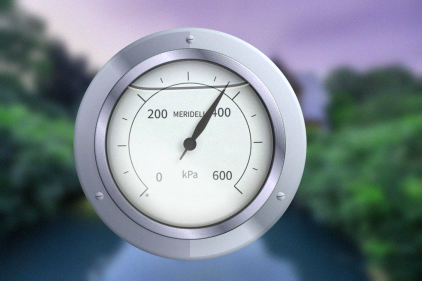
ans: kPa 375
